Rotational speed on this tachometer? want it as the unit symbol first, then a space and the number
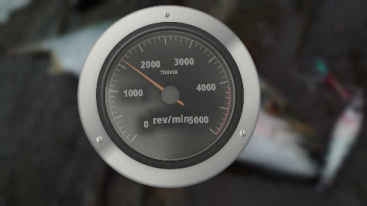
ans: rpm 1600
